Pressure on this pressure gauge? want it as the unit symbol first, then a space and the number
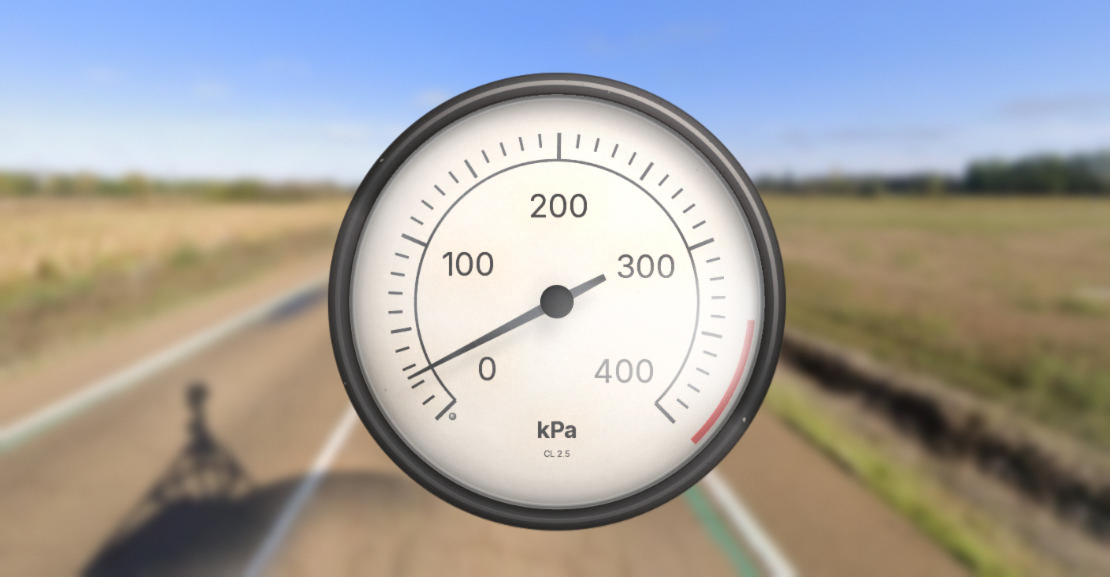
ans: kPa 25
